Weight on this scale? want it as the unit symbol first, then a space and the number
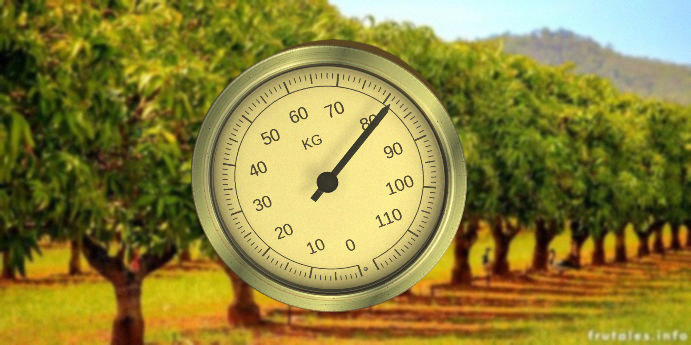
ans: kg 81
